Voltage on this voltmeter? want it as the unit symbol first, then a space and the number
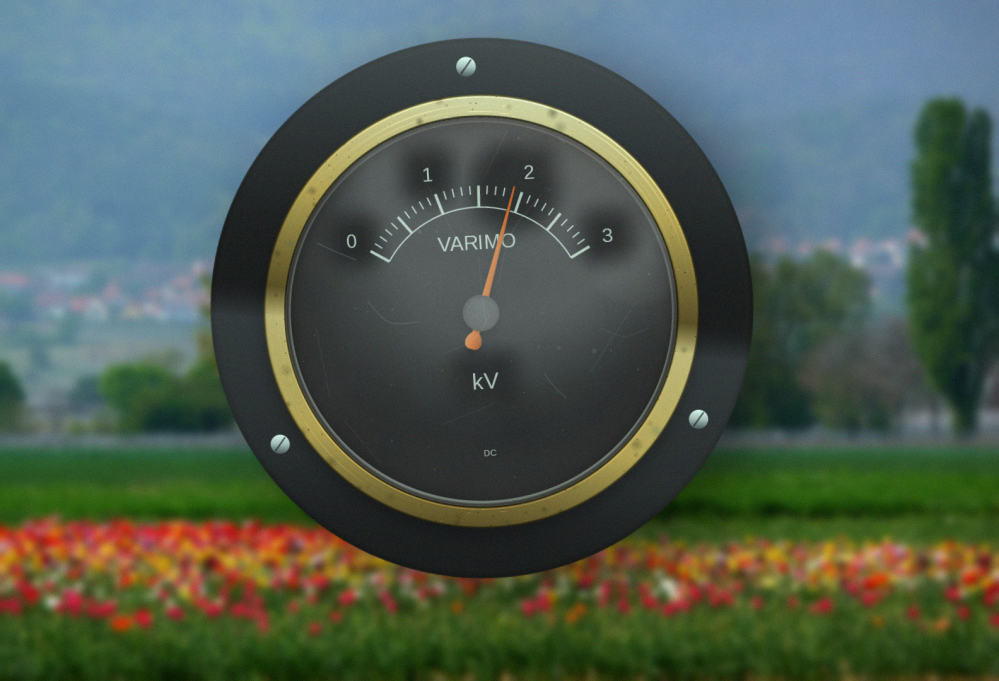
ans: kV 1.9
